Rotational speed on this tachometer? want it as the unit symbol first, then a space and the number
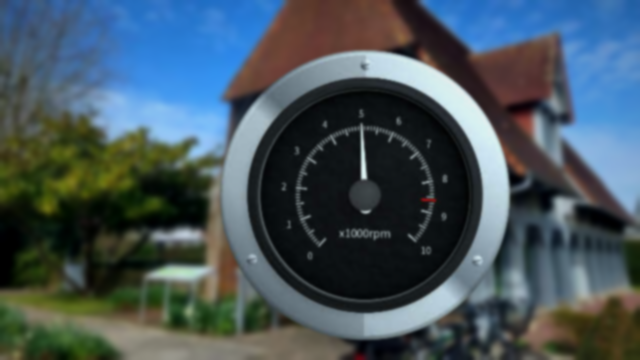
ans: rpm 5000
